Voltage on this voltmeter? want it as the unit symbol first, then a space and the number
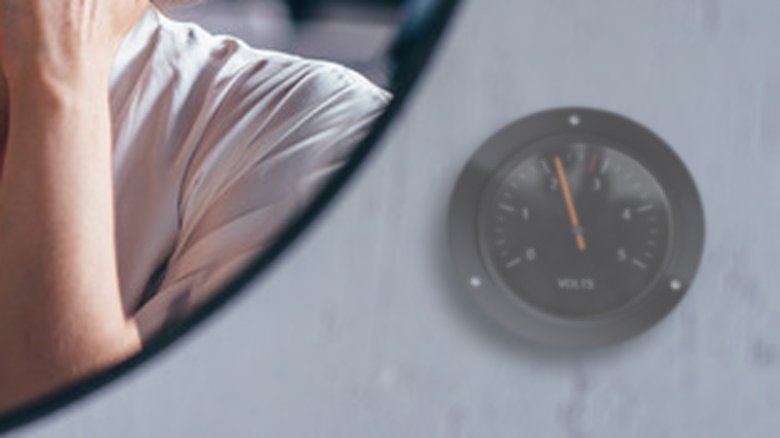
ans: V 2.2
